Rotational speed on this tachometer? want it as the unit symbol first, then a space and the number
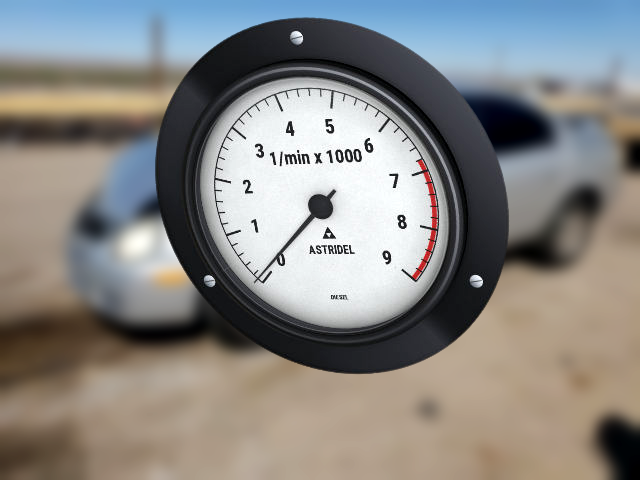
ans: rpm 100
